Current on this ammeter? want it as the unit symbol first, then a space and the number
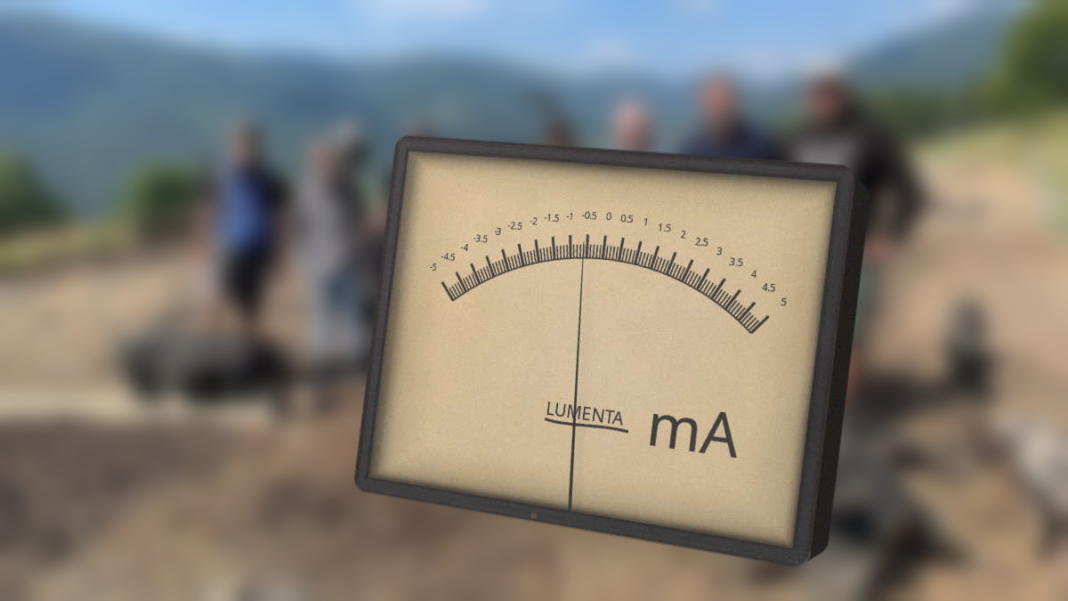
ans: mA -0.5
